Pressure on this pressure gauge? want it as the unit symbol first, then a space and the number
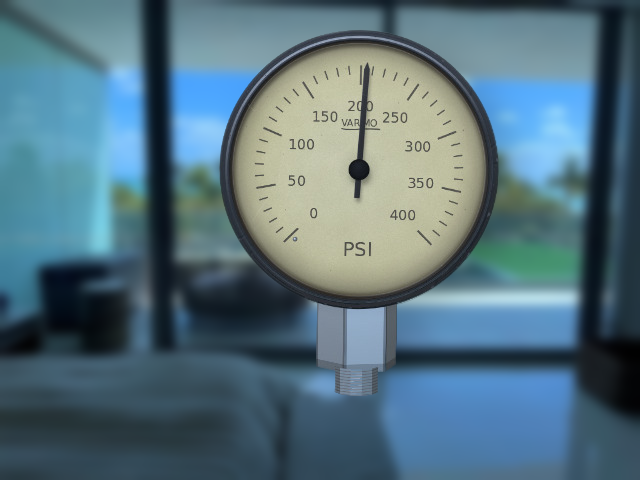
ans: psi 205
